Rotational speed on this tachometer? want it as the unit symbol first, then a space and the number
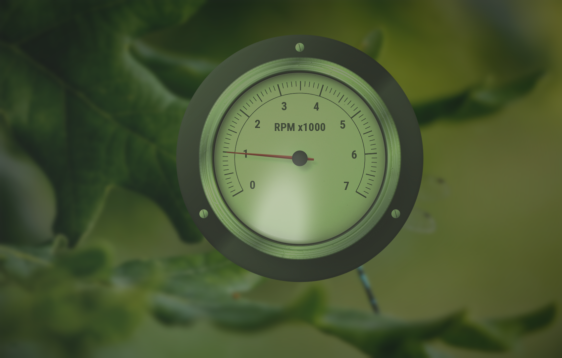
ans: rpm 1000
